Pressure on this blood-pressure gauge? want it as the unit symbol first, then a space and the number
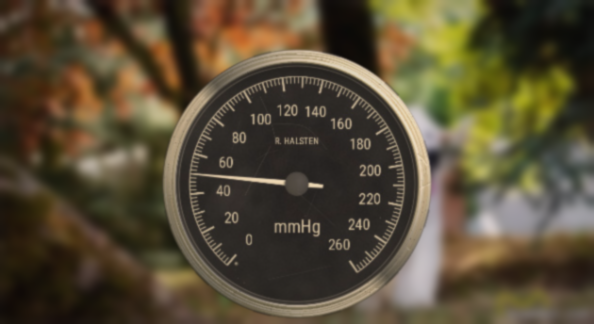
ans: mmHg 50
